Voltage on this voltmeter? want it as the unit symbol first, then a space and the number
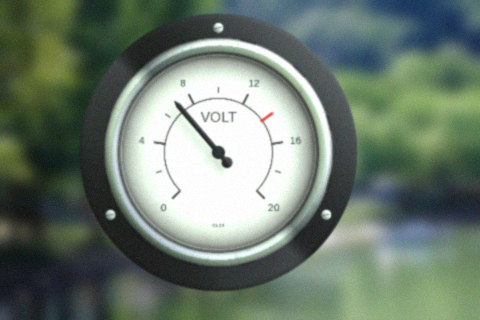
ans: V 7
